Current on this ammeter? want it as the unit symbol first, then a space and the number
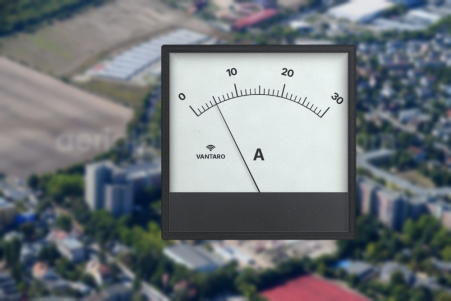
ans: A 5
